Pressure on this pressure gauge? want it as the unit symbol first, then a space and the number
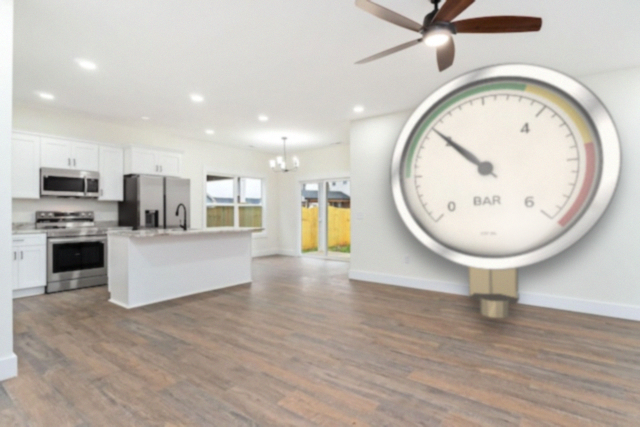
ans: bar 2
